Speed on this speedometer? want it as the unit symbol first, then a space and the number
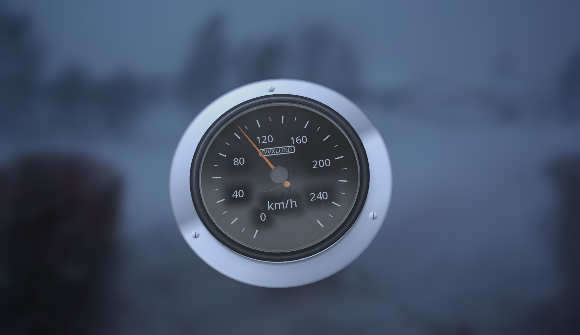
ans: km/h 105
